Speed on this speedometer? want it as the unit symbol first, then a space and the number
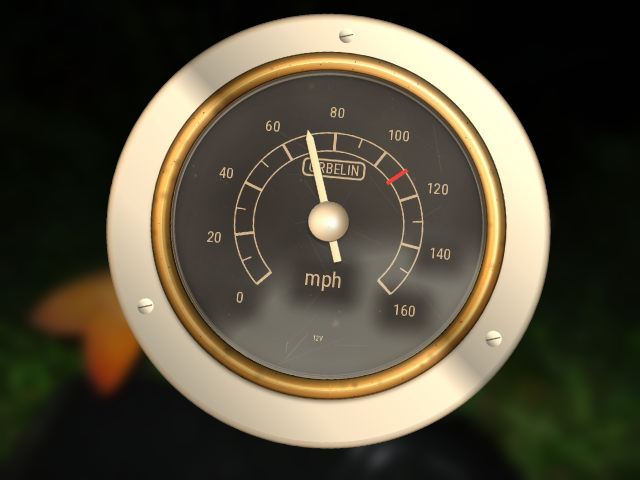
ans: mph 70
